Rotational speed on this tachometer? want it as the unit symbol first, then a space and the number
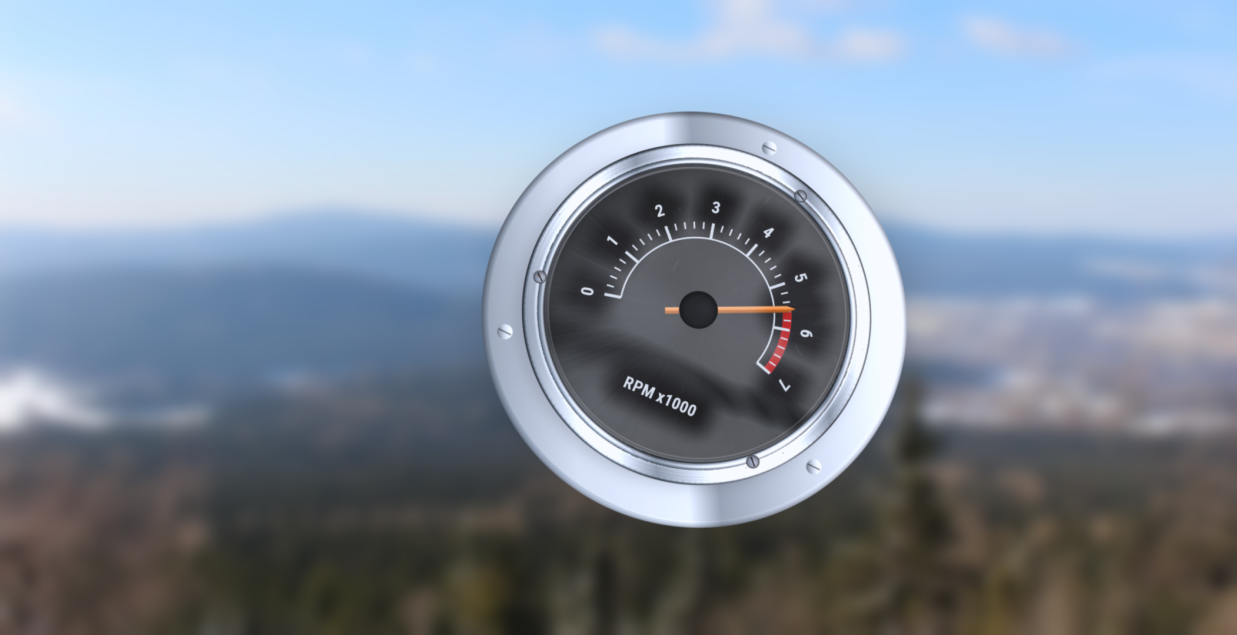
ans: rpm 5600
